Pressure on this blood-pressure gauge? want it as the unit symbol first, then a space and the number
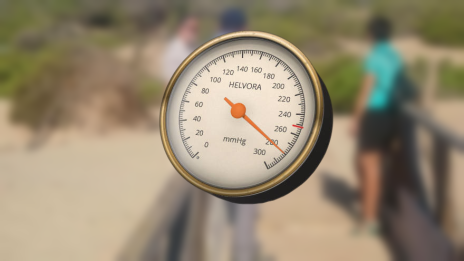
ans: mmHg 280
